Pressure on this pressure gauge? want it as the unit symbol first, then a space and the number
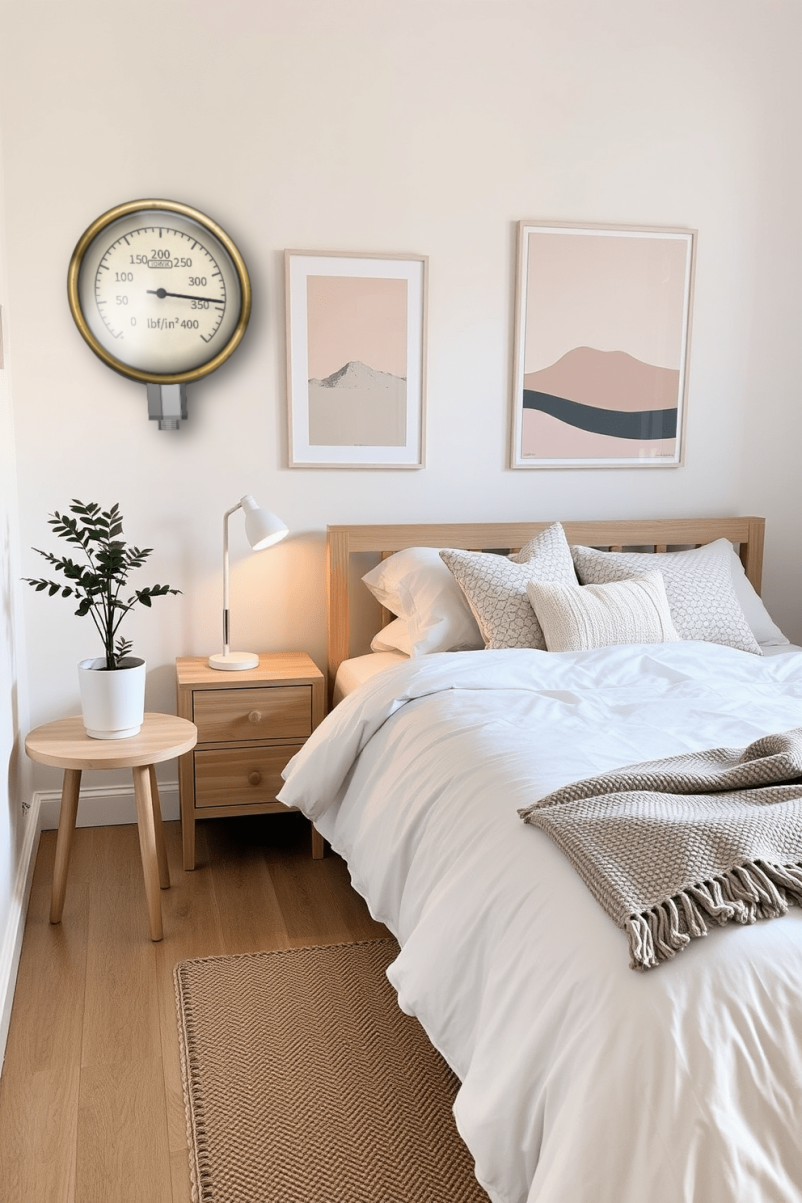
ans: psi 340
